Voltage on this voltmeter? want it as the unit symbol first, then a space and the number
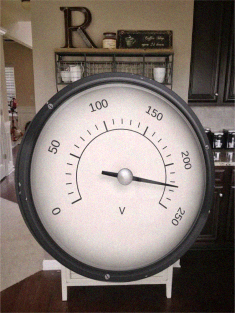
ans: V 225
